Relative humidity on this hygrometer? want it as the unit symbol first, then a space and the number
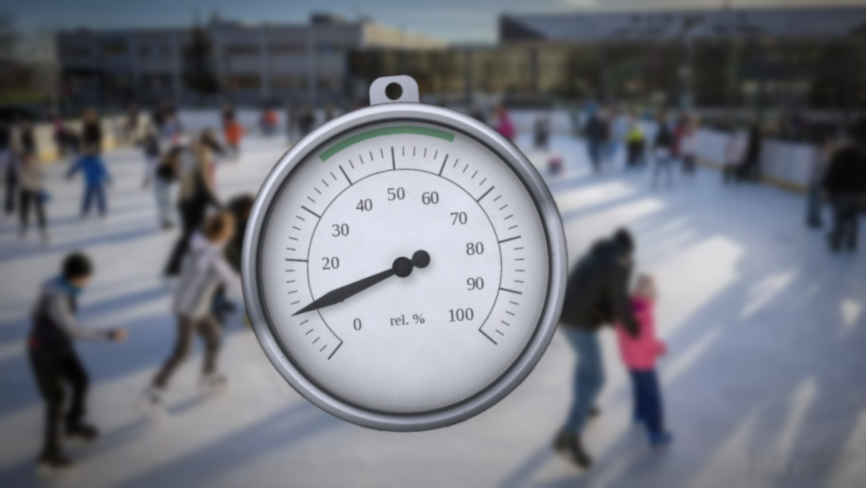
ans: % 10
